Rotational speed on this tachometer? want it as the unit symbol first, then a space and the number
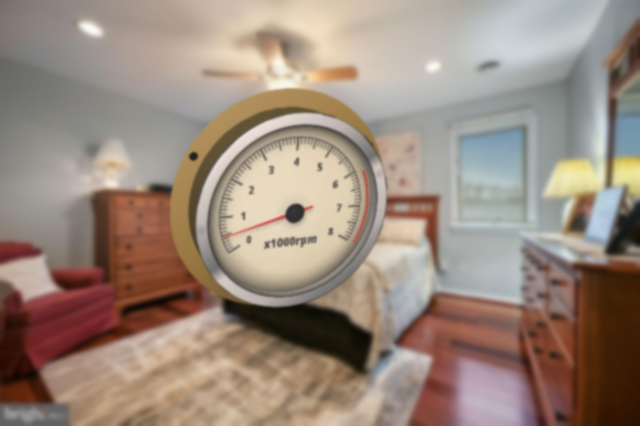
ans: rpm 500
